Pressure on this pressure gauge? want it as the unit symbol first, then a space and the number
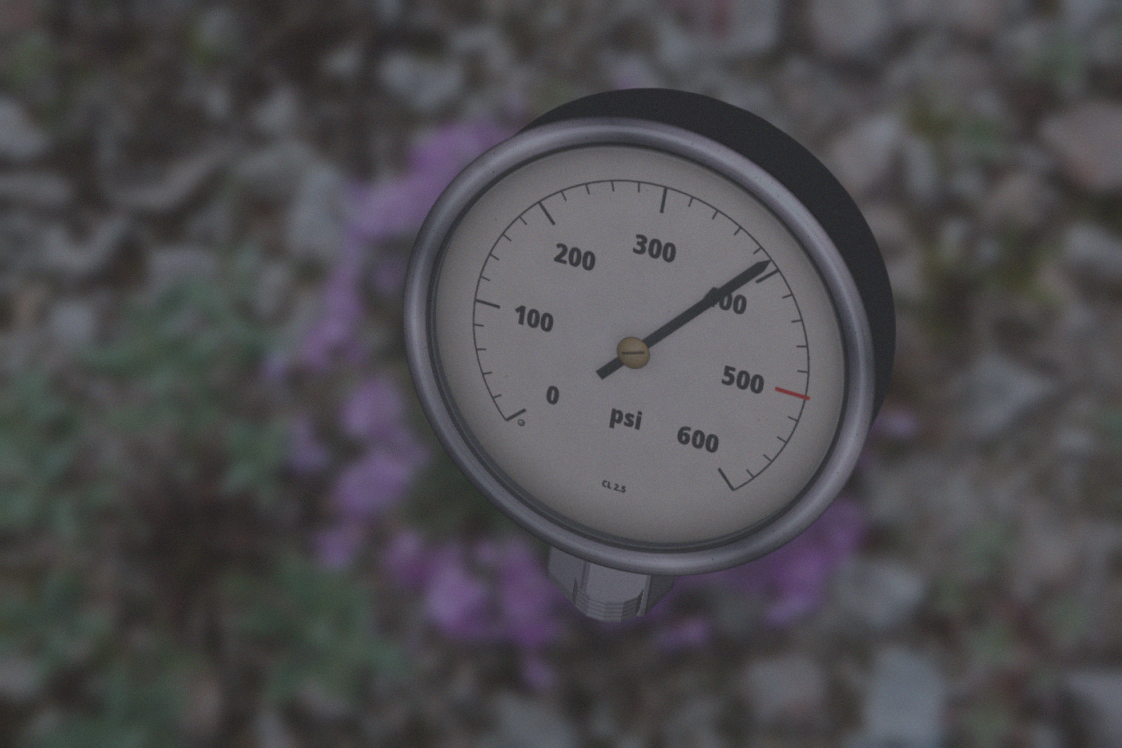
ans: psi 390
